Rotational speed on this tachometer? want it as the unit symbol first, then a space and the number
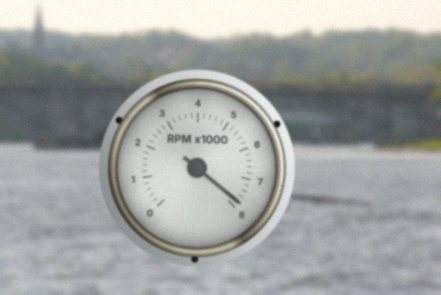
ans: rpm 7800
